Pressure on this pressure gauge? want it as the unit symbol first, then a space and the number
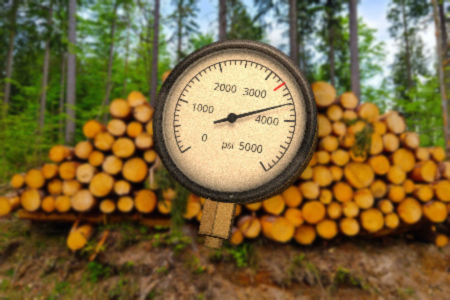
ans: psi 3700
